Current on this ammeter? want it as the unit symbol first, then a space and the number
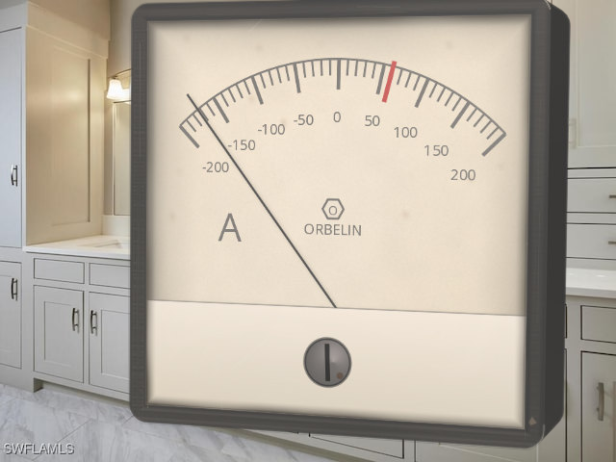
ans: A -170
